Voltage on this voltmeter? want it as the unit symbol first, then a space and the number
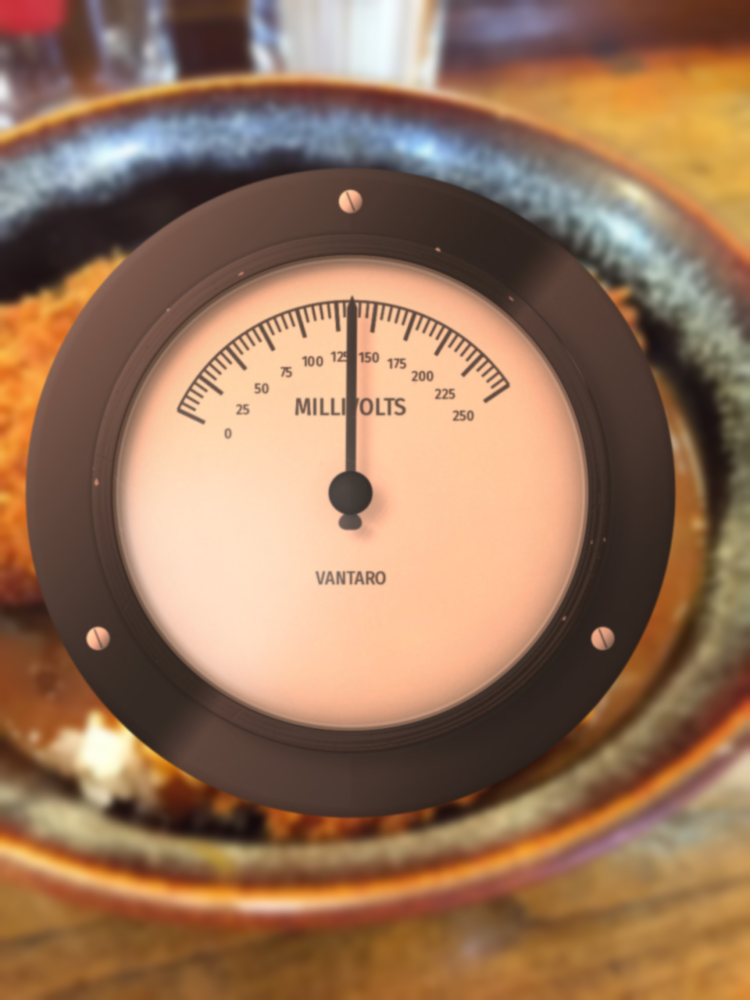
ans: mV 135
